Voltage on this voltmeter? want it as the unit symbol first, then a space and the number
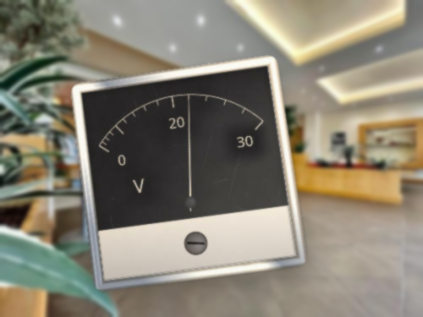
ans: V 22
